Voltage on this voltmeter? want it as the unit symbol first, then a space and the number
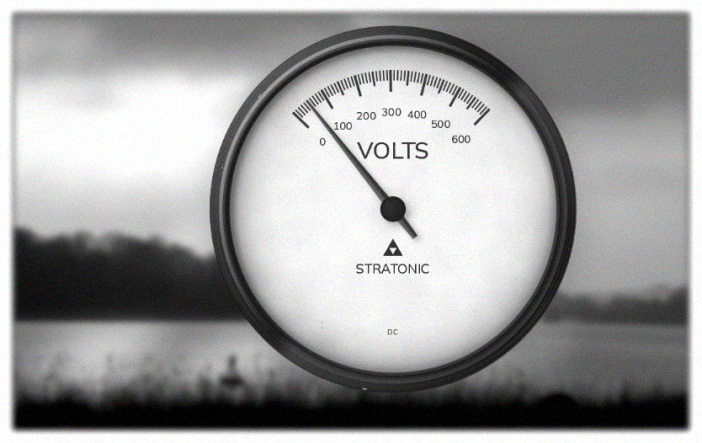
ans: V 50
